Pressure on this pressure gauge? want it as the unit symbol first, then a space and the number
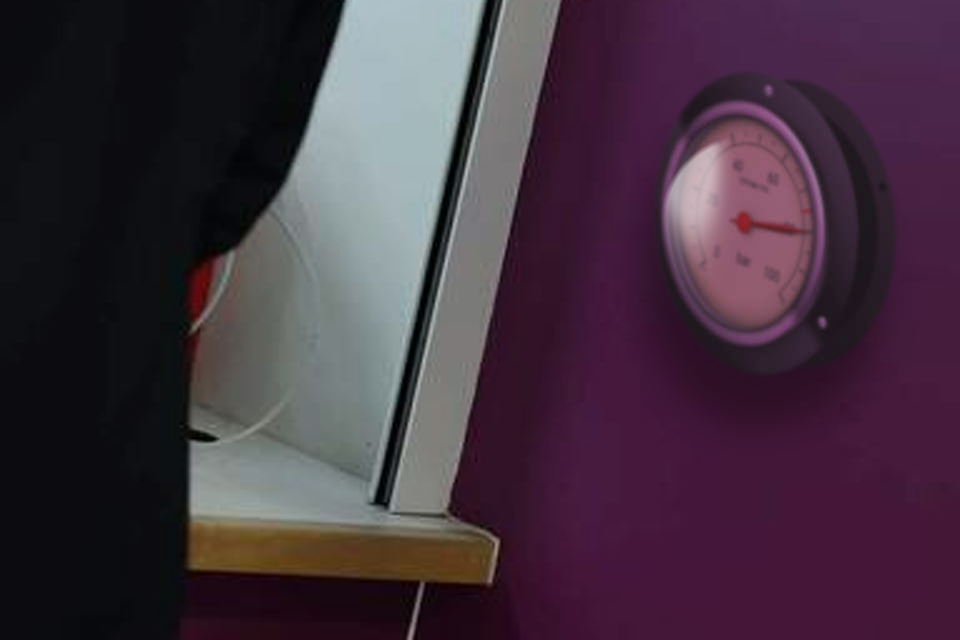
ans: bar 80
